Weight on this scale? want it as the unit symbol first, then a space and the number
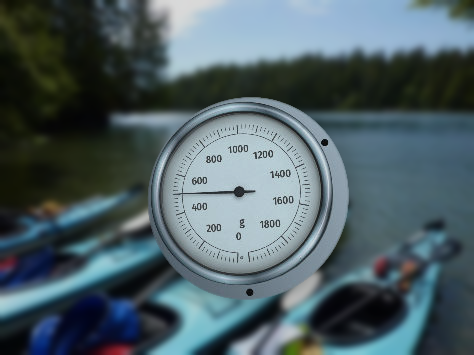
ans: g 500
